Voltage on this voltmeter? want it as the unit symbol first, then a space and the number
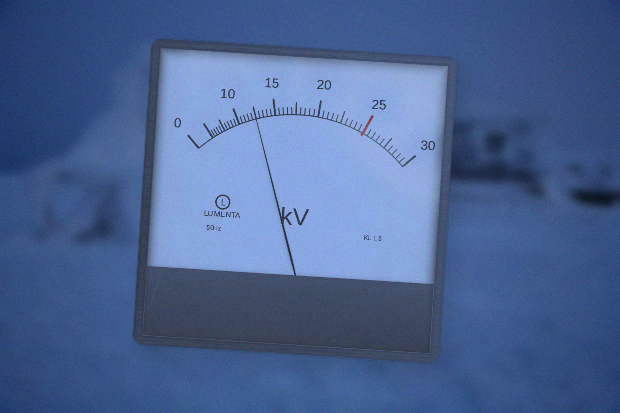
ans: kV 12.5
